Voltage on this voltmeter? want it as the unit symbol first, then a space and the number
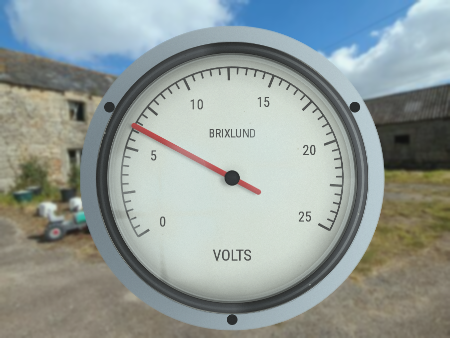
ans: V 6.25
